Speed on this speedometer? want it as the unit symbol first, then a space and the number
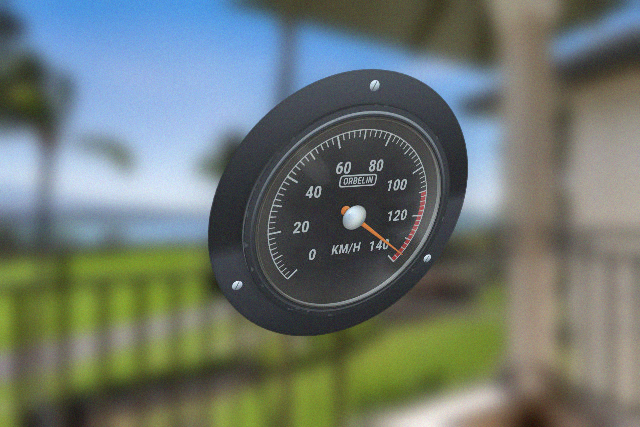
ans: km/h 136
